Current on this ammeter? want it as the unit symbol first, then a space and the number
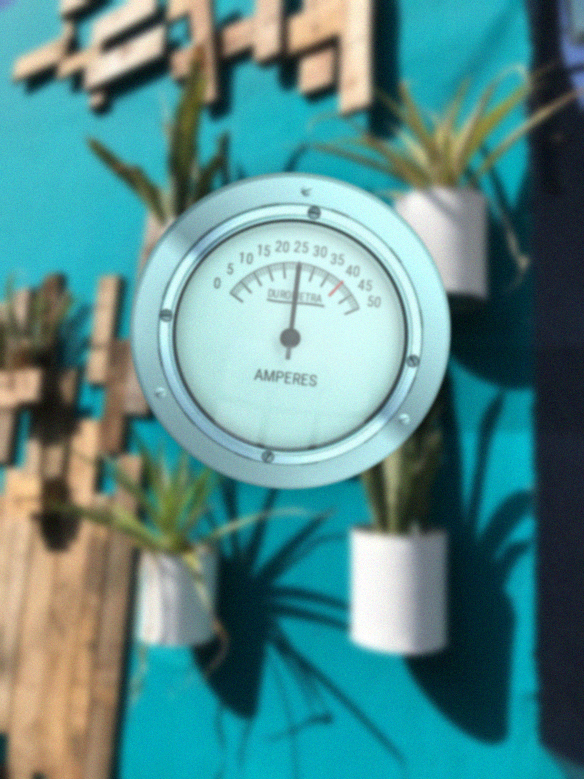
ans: A 25
